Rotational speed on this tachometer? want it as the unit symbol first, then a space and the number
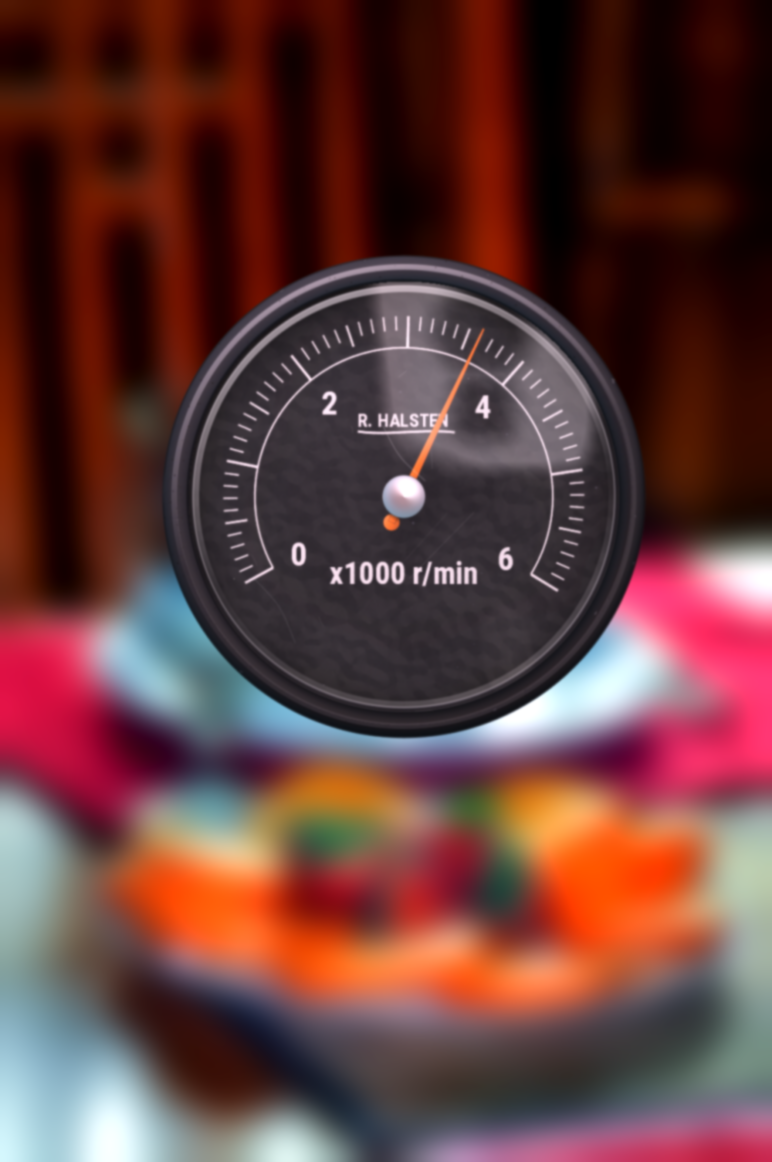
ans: rpm 3600
